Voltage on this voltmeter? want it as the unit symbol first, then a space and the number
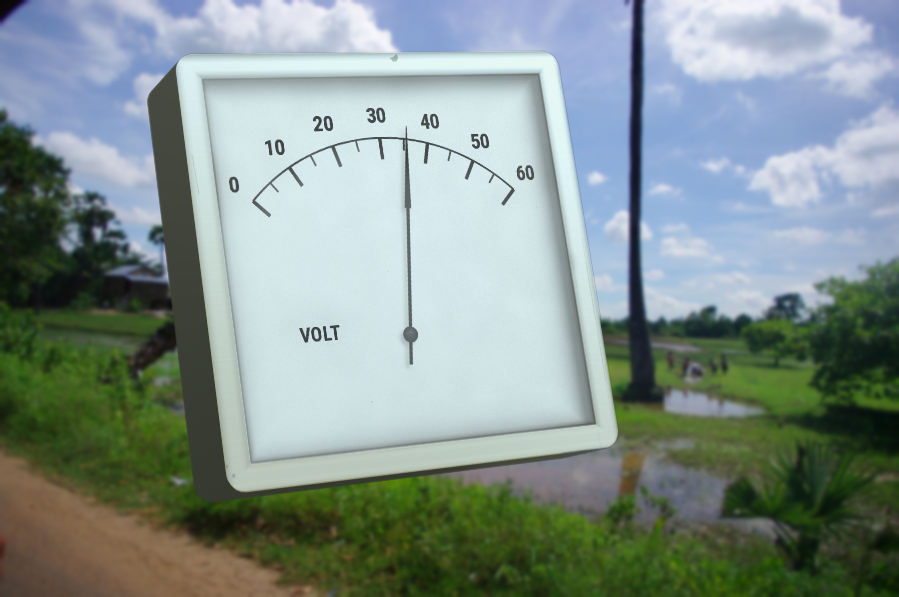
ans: V 35
